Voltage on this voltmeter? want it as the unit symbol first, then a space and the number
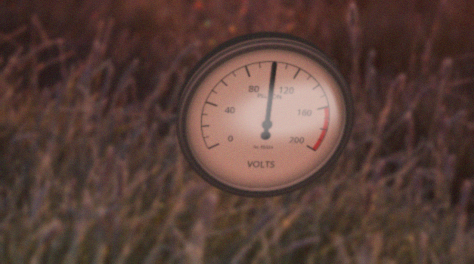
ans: V 100
